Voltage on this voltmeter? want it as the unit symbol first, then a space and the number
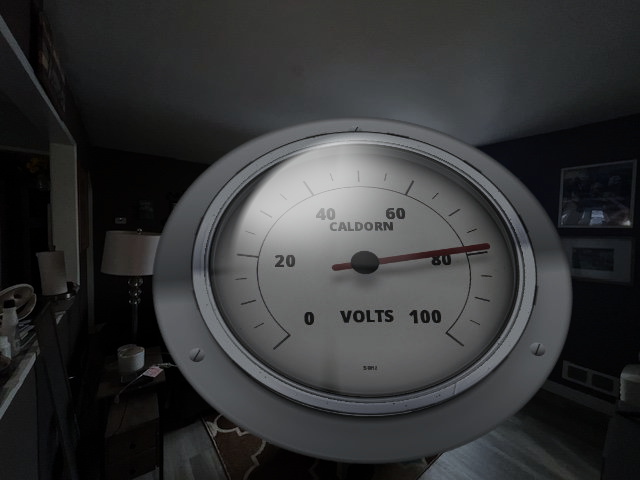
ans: V 80
